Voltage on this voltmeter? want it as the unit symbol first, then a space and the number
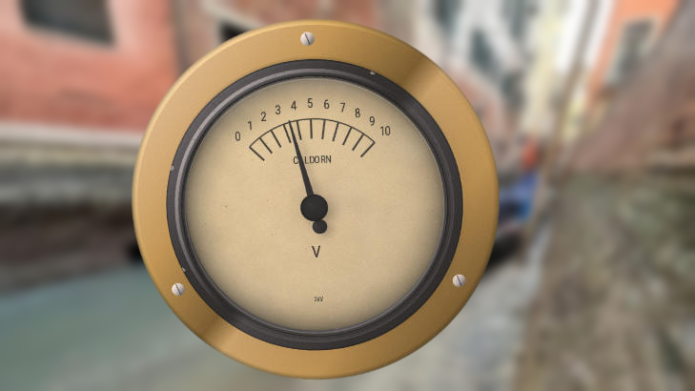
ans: V 3.5
